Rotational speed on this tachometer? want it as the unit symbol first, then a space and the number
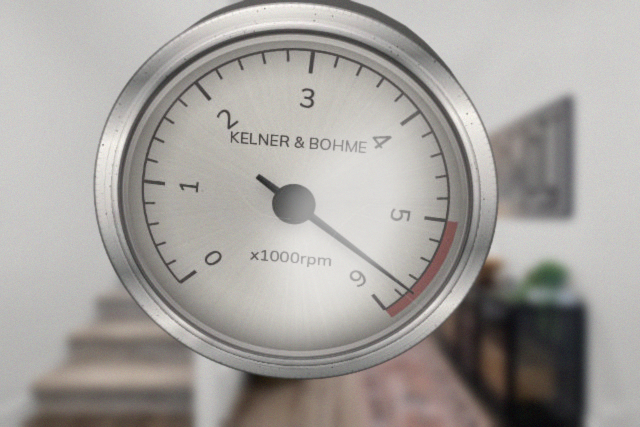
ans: rpm 5700
